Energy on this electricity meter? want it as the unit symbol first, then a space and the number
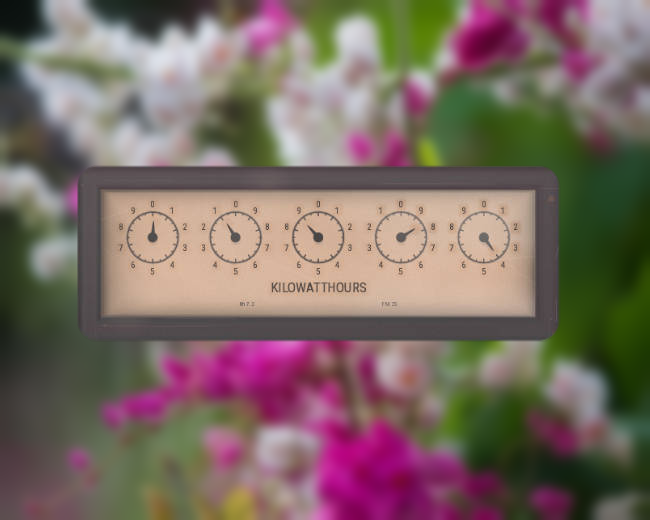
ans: kWh 884
